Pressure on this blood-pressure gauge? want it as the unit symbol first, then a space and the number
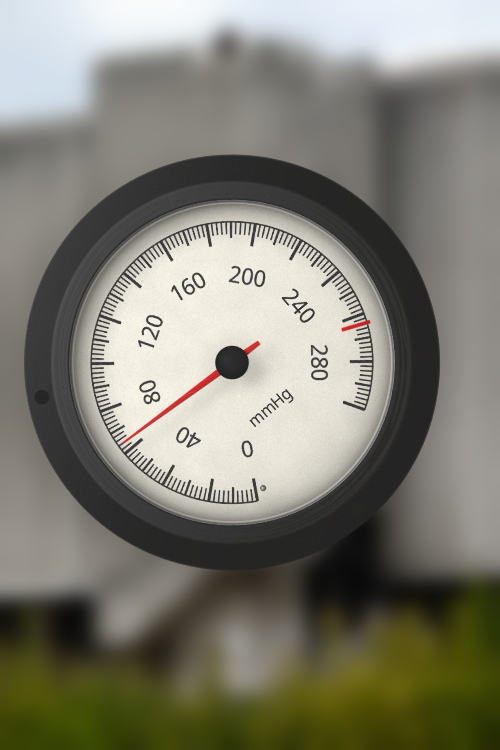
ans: mmHg 64
